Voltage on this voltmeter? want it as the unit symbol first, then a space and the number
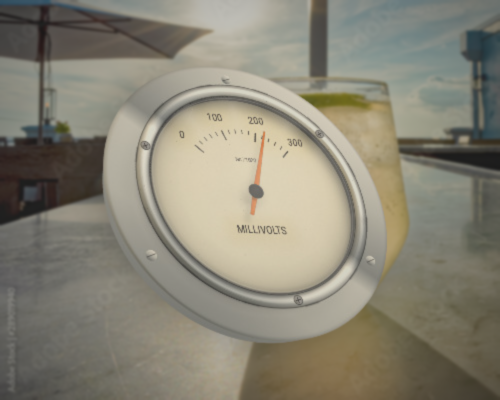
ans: mV 220
